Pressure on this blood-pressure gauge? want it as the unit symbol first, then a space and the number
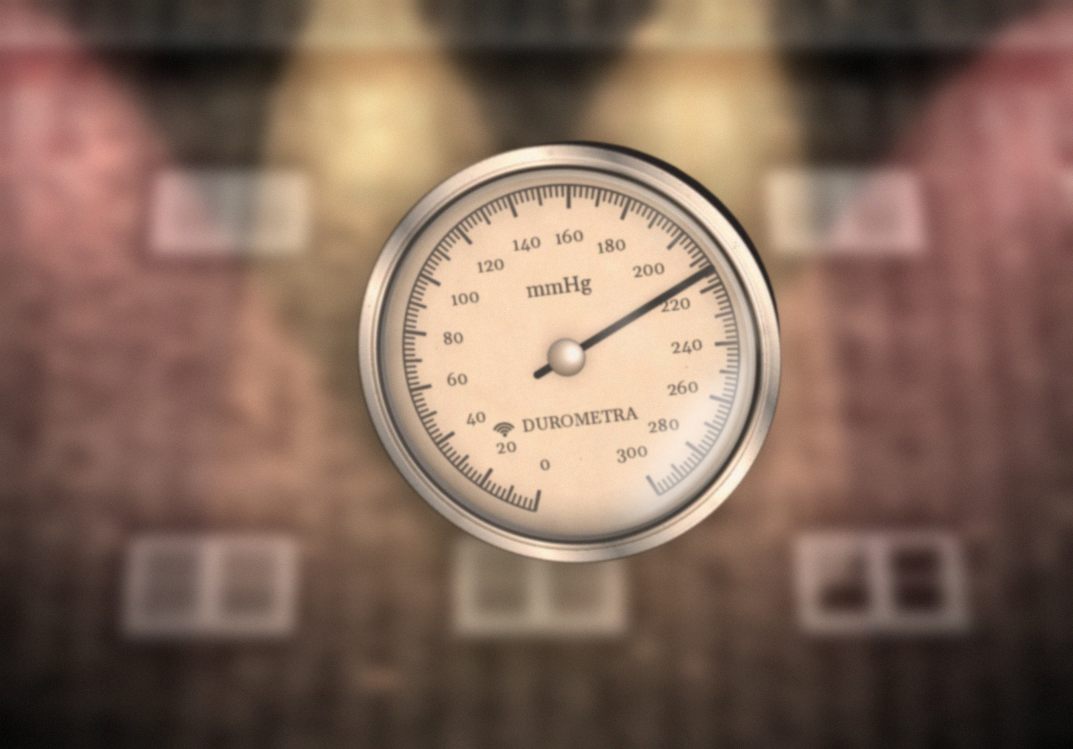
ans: mmHg 214
